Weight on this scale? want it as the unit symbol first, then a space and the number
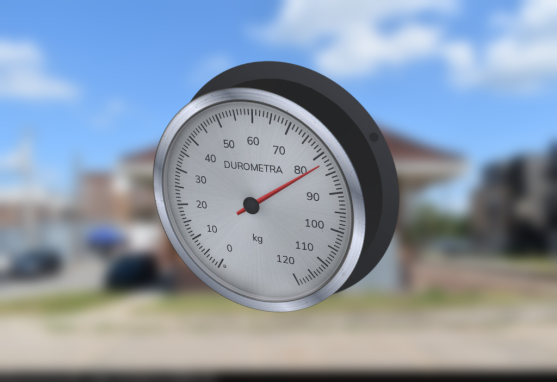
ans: kg 82
